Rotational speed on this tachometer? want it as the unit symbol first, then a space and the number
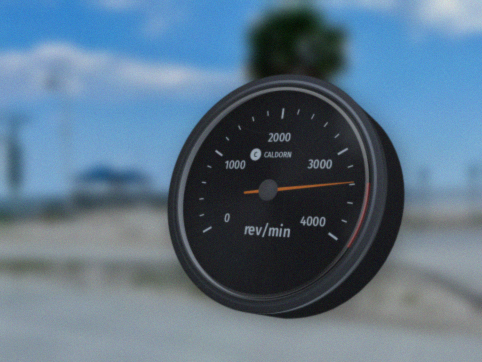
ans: rpm 3400
